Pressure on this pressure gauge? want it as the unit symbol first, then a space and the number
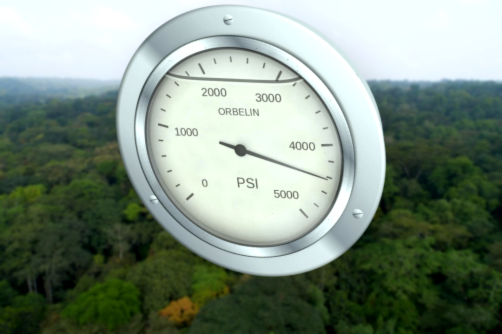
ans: psi 4400
